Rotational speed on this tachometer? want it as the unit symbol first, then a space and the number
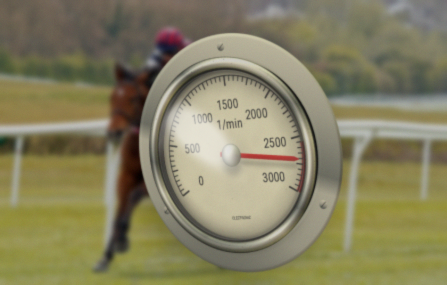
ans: rpm 2700
